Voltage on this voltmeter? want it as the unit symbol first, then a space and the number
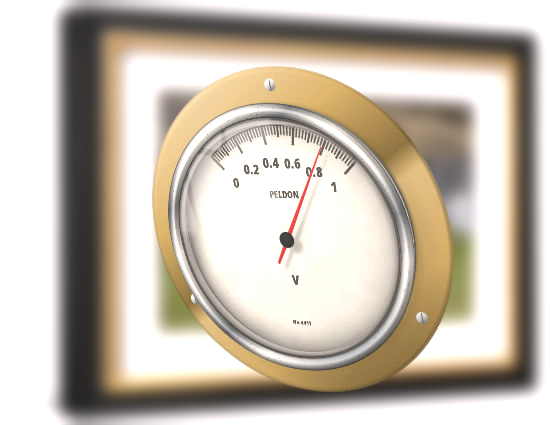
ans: V 0.8
